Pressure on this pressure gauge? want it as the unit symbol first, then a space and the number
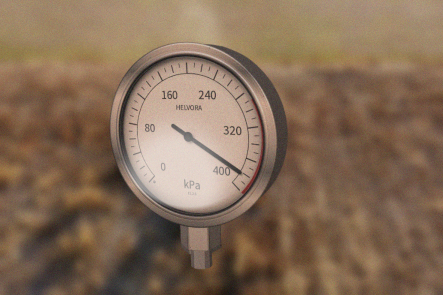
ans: kPa 380
